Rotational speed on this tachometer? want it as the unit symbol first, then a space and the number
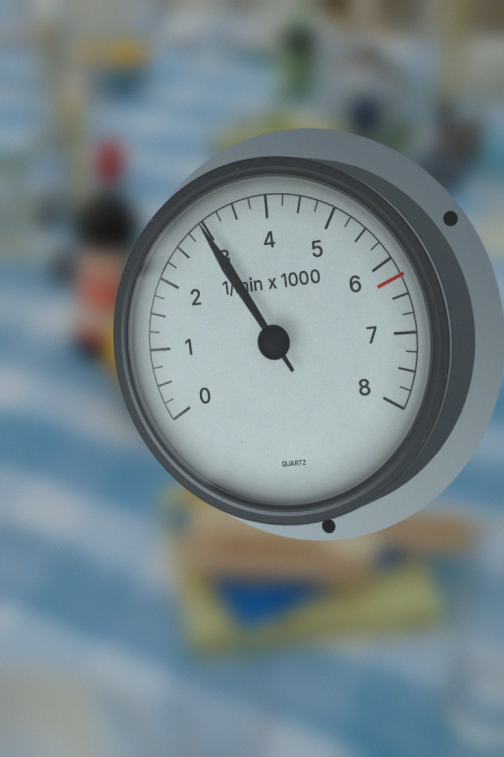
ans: rpm 3000
